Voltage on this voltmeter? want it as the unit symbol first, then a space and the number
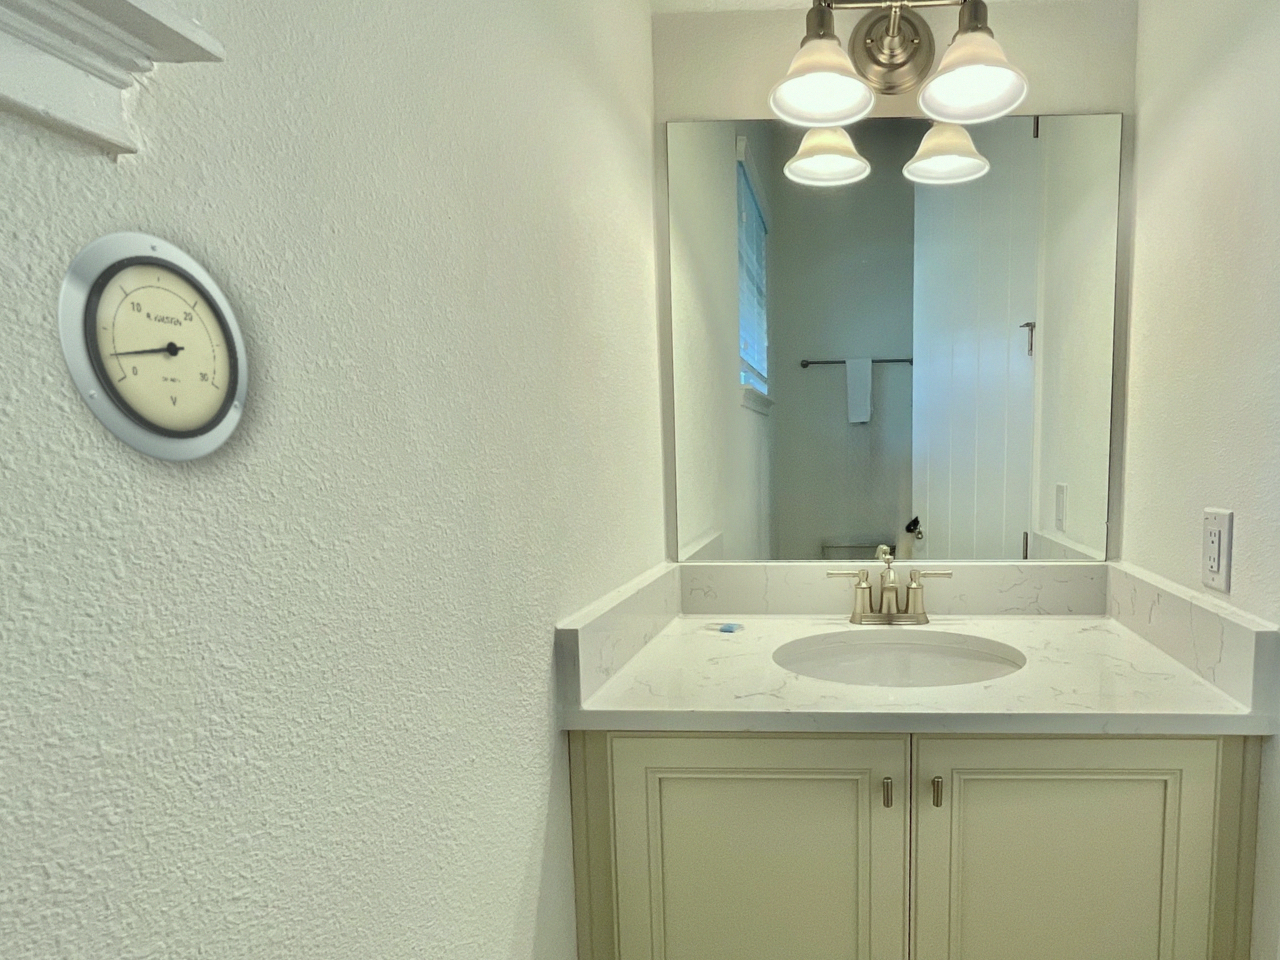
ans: V 2.5
